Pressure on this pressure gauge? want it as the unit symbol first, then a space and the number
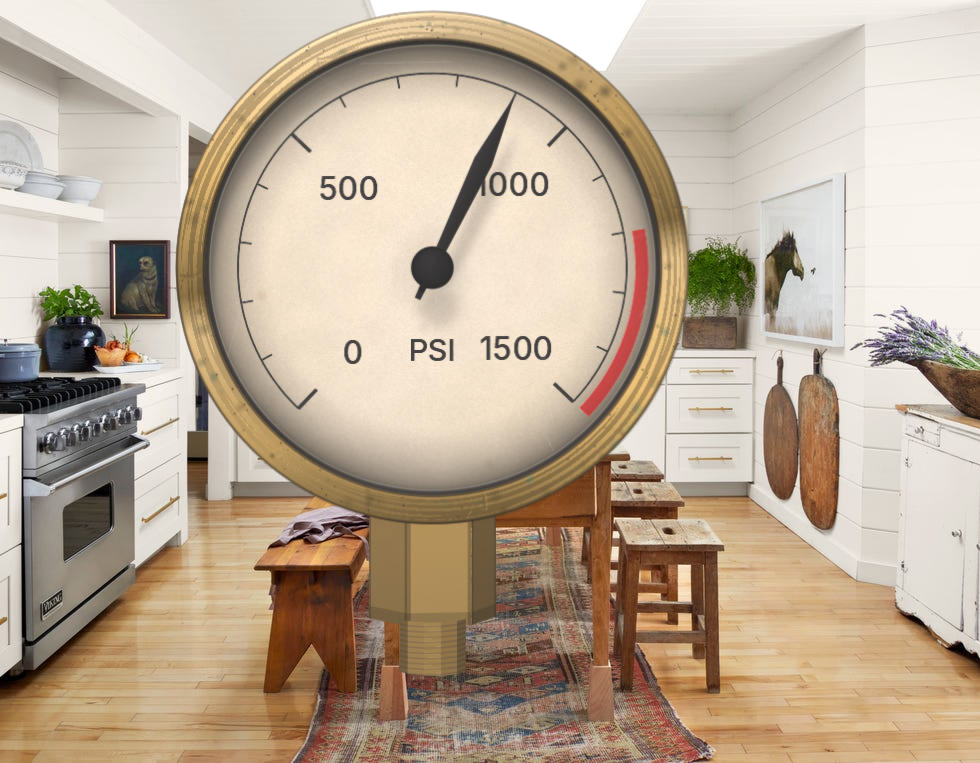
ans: psi 900
